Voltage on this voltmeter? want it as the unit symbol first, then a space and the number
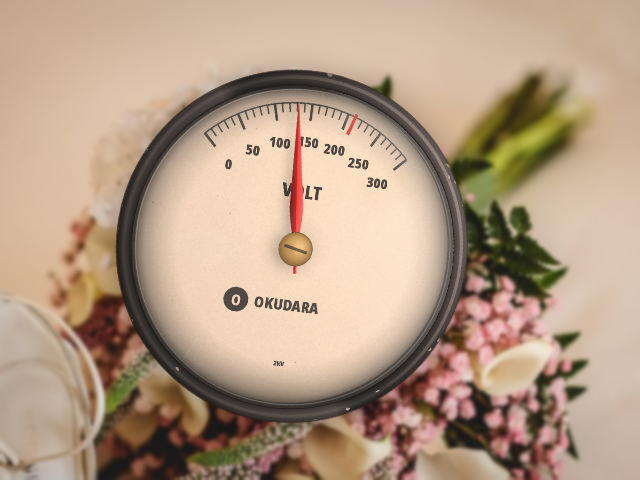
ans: V 130
